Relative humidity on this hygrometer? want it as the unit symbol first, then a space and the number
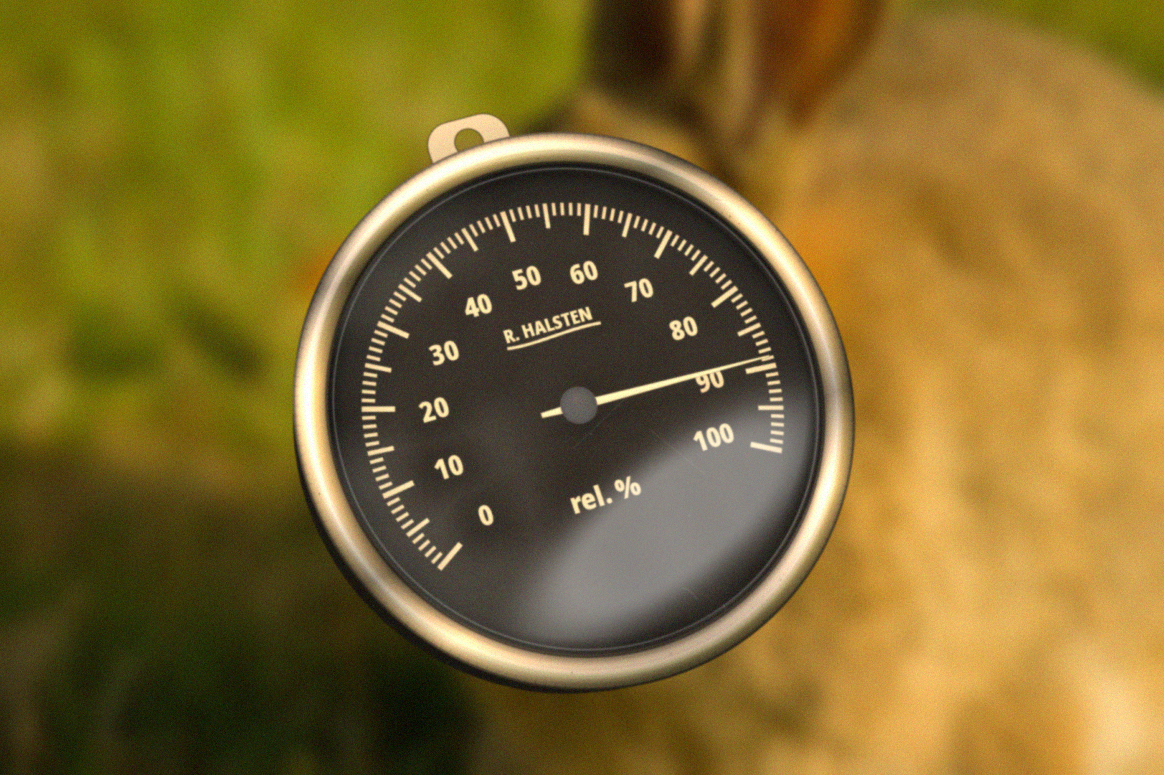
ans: % 89
